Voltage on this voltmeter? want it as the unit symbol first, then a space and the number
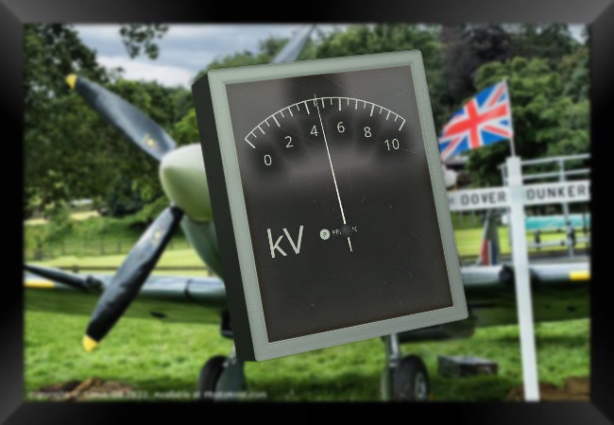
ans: kV 4.5
